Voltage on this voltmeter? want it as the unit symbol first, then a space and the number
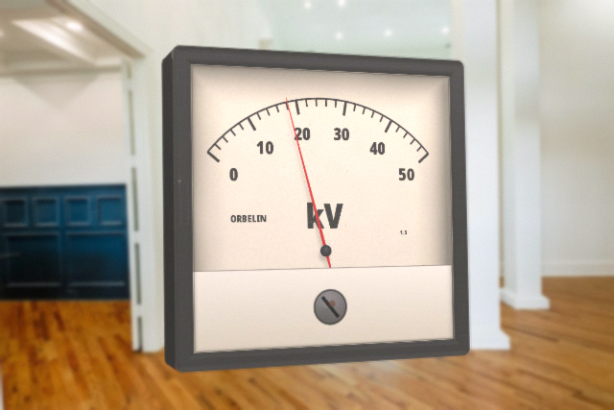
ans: kV 18
